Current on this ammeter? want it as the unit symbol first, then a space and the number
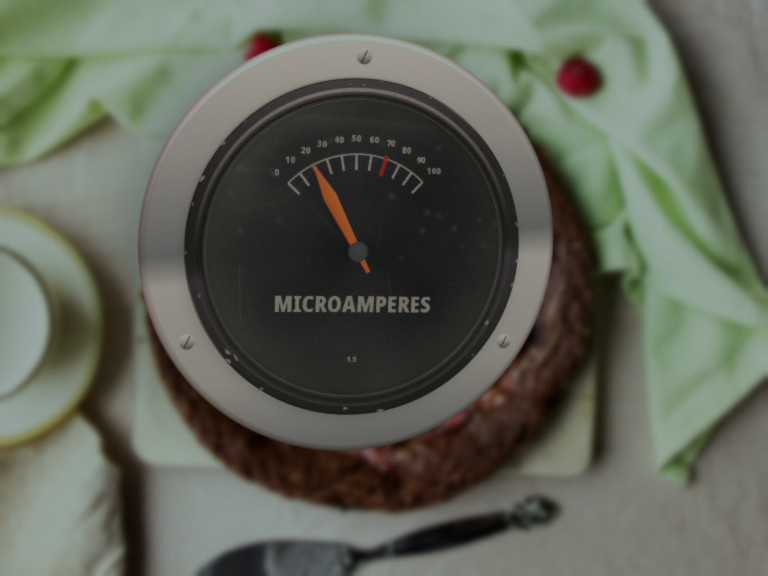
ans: µA 20
